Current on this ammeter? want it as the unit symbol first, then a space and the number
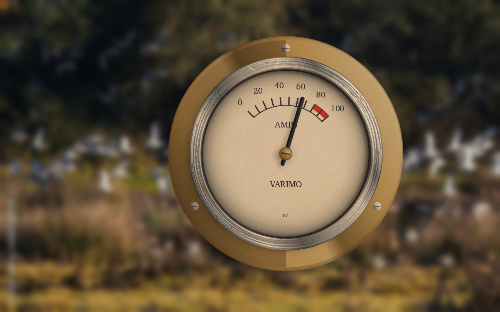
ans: A 65
